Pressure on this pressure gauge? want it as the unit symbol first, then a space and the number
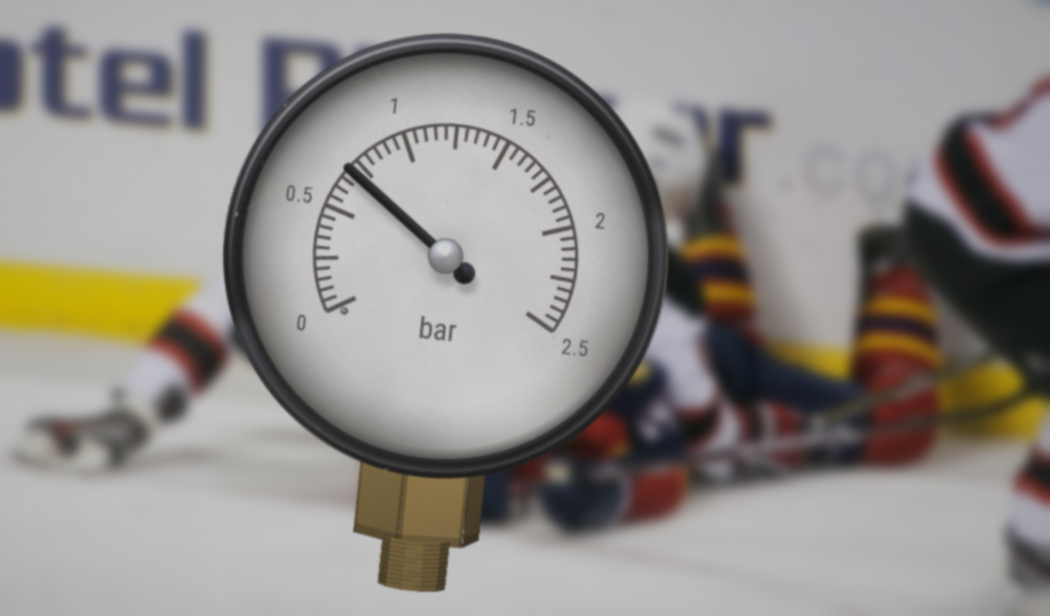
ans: bar 0.7
